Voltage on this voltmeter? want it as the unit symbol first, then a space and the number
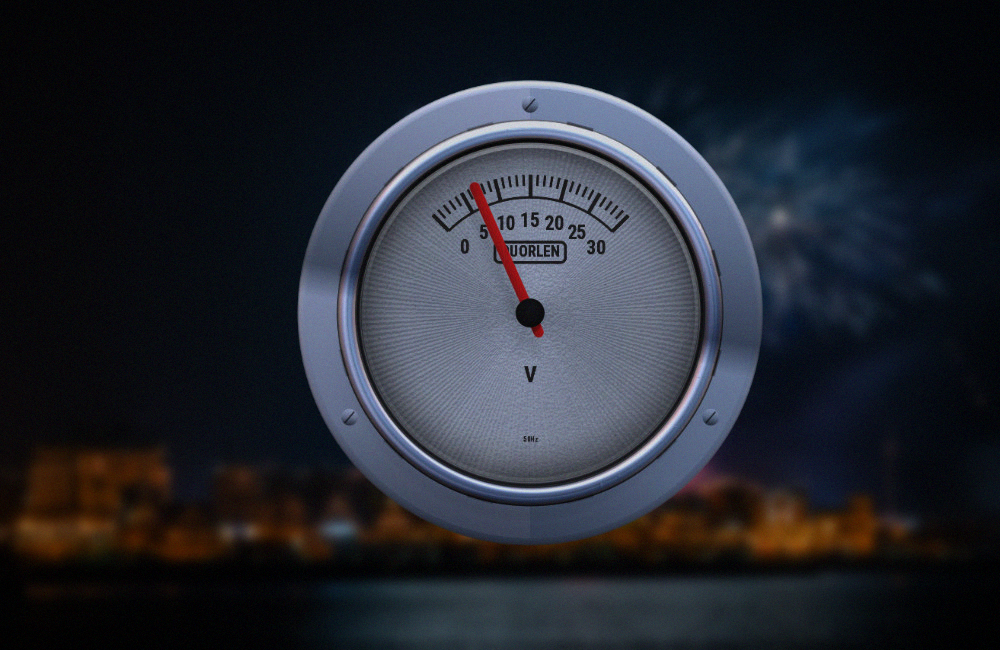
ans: V 7
